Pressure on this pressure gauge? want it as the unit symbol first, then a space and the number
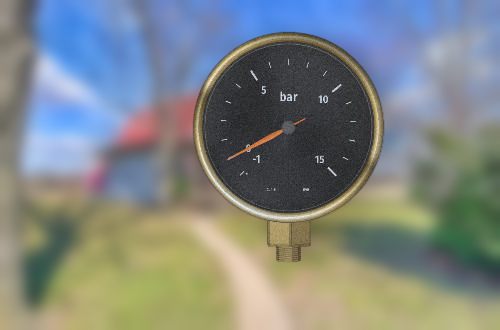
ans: bar 0
